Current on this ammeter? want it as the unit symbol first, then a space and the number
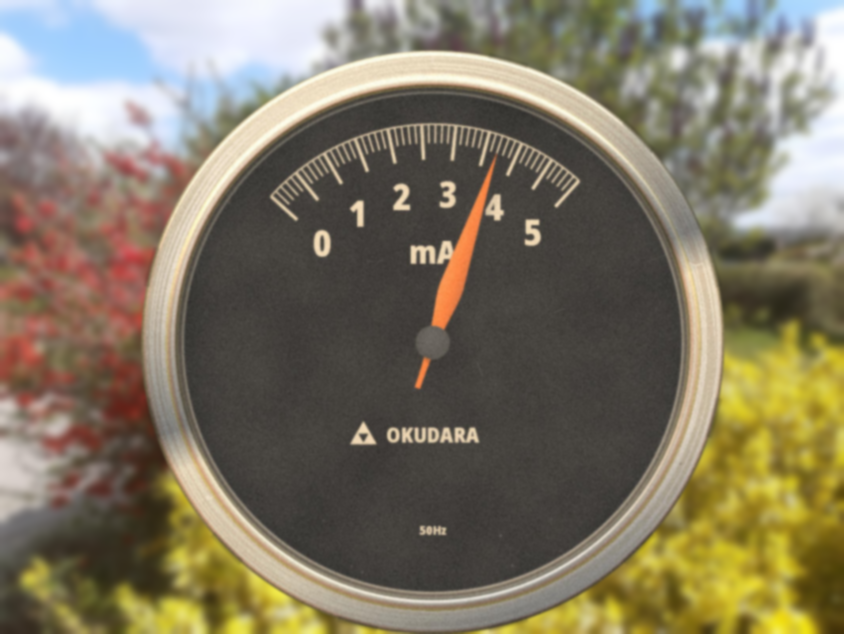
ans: mA 3.7
